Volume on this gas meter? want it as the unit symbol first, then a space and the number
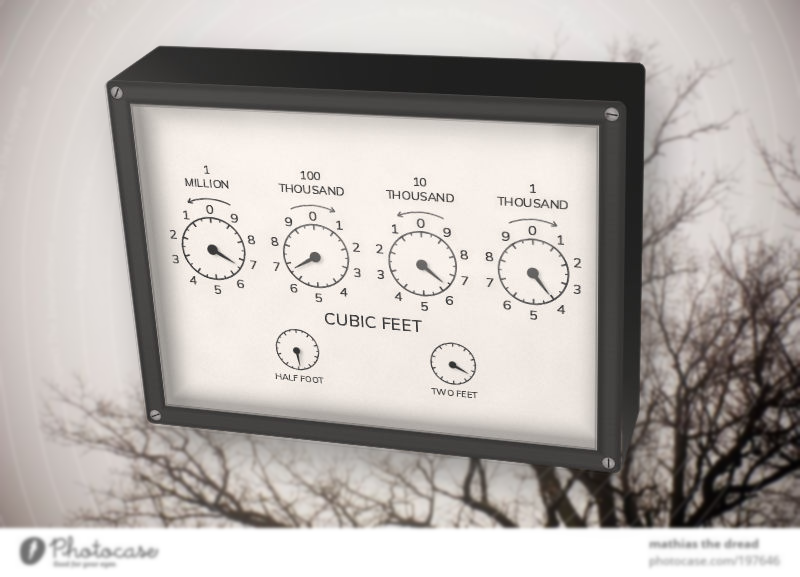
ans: ft³ 666400
